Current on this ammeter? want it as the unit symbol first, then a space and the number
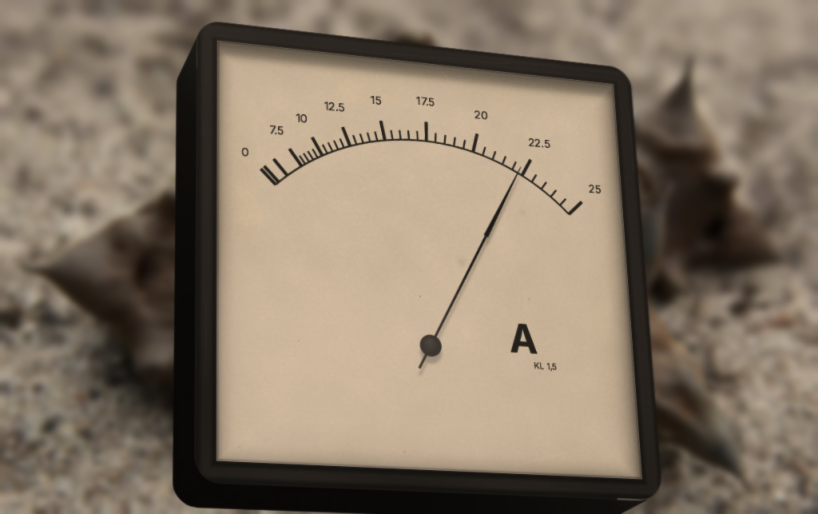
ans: A 22.25
